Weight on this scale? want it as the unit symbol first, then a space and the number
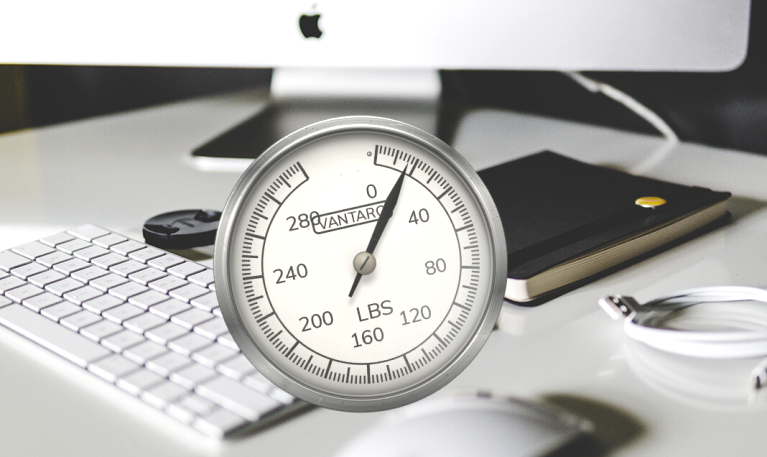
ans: lb 16
